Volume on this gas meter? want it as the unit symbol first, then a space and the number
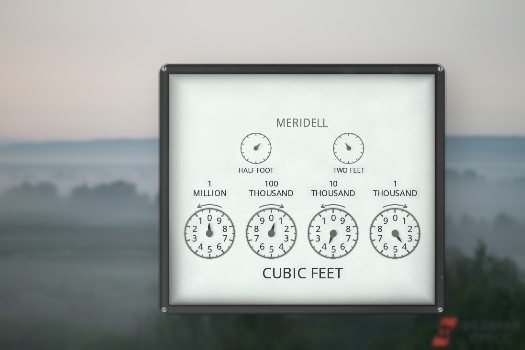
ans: ft³ 4400
